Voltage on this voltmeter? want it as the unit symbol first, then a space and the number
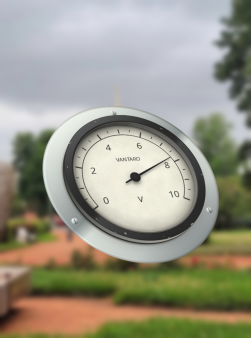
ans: V 7.75
